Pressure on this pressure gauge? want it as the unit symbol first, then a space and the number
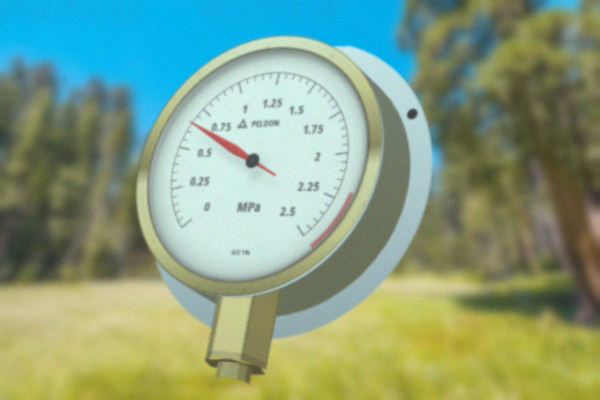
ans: MPa 0.65
